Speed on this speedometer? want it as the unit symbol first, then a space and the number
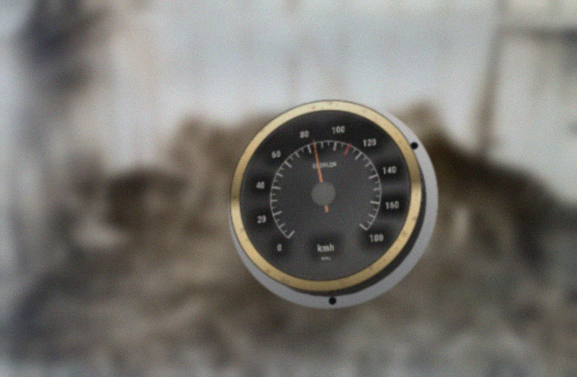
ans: km/h 85
